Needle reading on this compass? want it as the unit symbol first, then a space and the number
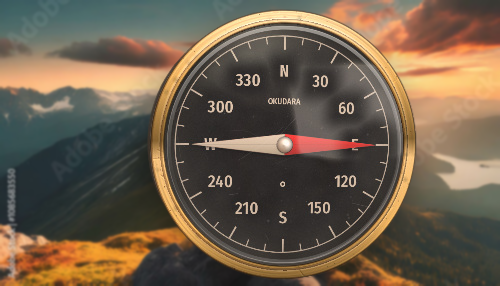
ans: ° 90
